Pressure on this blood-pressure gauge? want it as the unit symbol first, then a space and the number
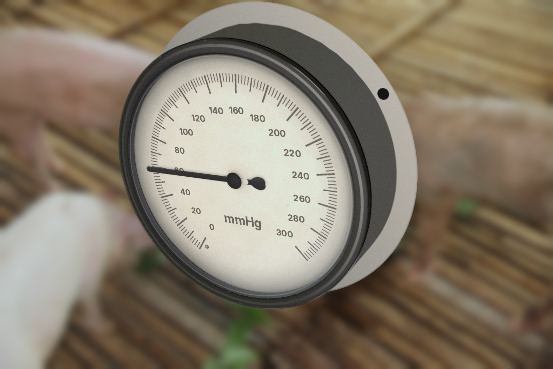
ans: mmHg 60
